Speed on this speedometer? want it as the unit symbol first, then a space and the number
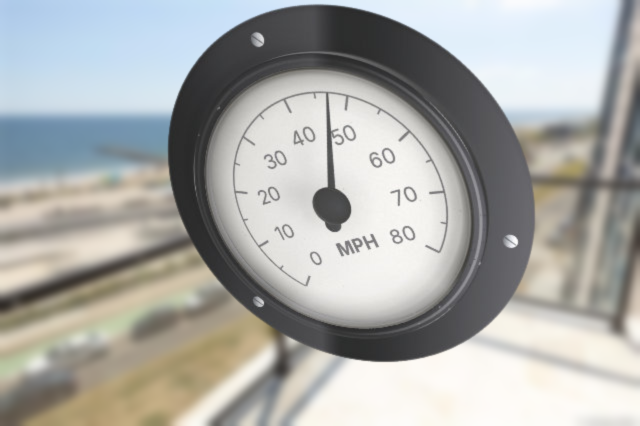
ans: mph 47.5
